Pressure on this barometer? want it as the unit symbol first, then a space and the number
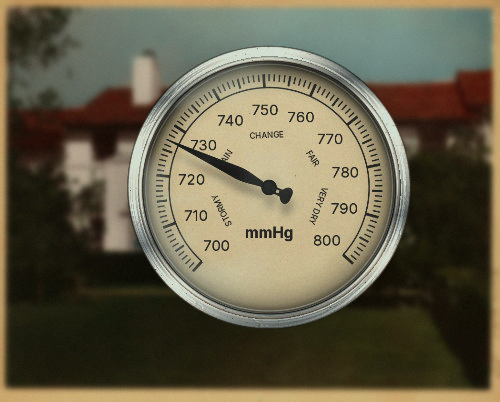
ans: mmHg 727
